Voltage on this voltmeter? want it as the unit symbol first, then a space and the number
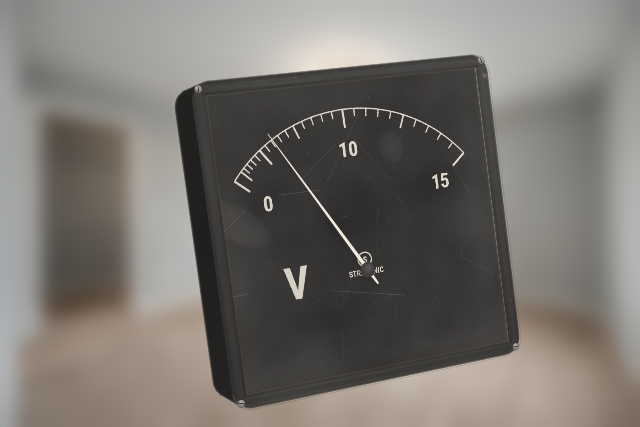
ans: V 6
